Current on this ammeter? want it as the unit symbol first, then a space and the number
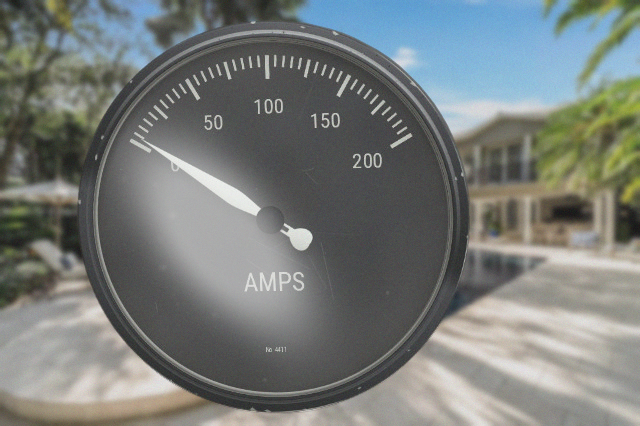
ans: A 5
